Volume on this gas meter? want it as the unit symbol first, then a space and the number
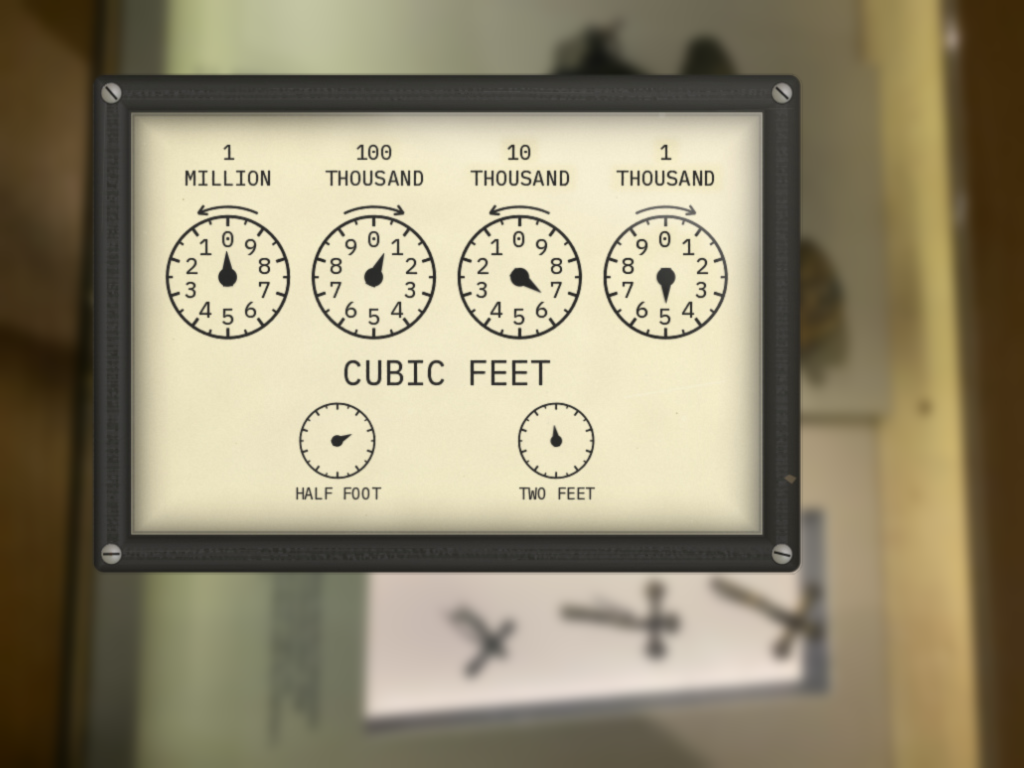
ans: ft³ 6500
